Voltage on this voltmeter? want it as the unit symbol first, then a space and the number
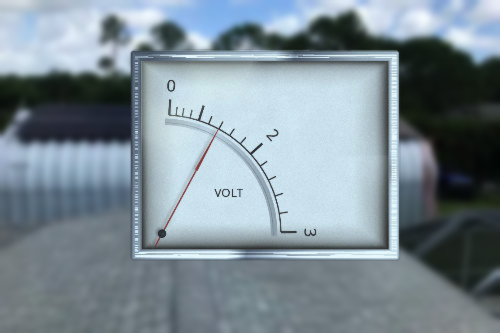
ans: V 1.4
